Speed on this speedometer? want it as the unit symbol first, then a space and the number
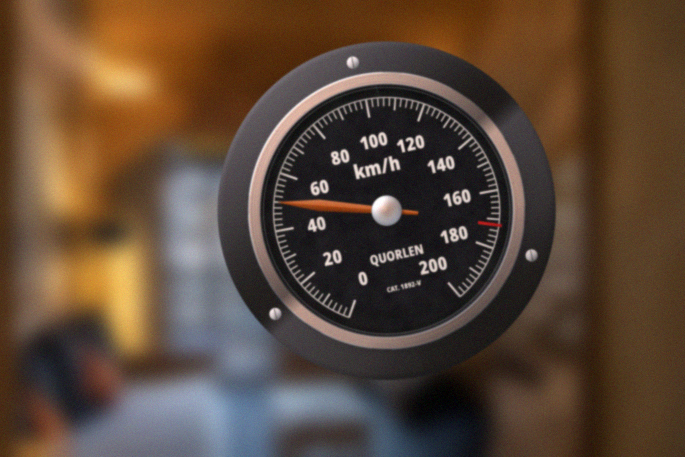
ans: km/h 50
